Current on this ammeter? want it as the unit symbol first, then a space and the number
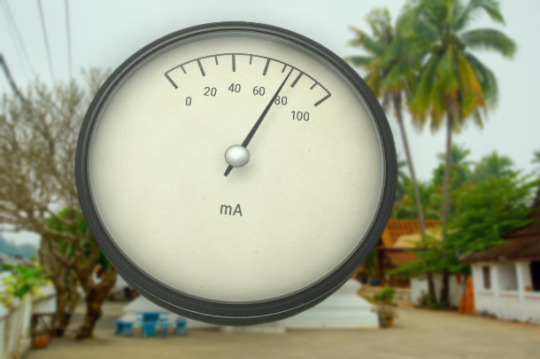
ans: mA 75
